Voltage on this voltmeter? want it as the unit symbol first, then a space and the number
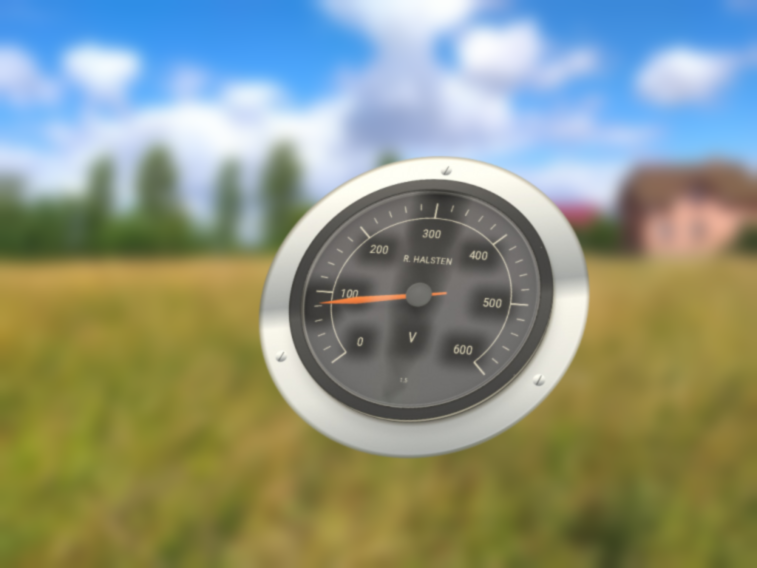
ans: V 80
